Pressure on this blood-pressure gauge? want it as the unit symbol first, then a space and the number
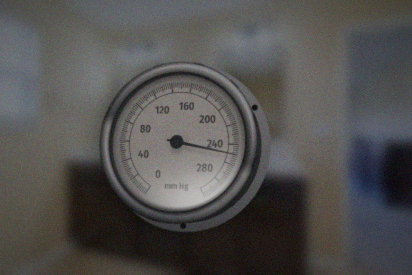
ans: mmHg 250
